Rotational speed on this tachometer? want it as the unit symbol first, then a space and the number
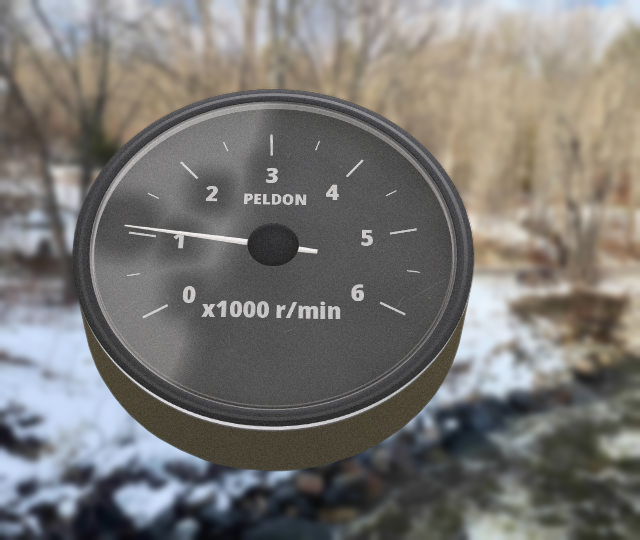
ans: rpm 1000
